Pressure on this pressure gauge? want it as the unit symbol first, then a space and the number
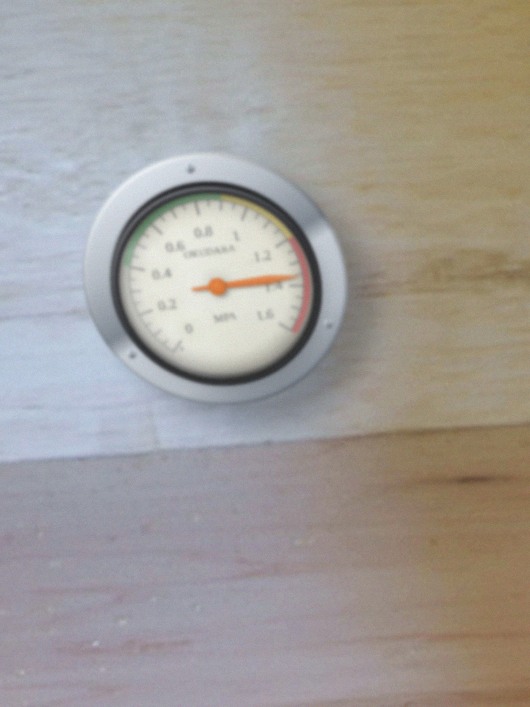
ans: MPa 1.35
